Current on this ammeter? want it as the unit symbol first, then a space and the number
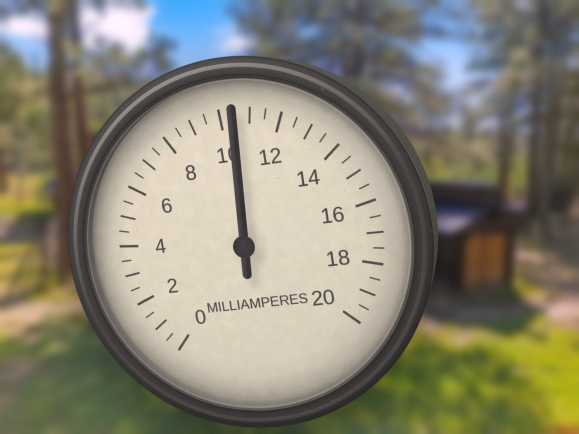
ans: mA 10.5
